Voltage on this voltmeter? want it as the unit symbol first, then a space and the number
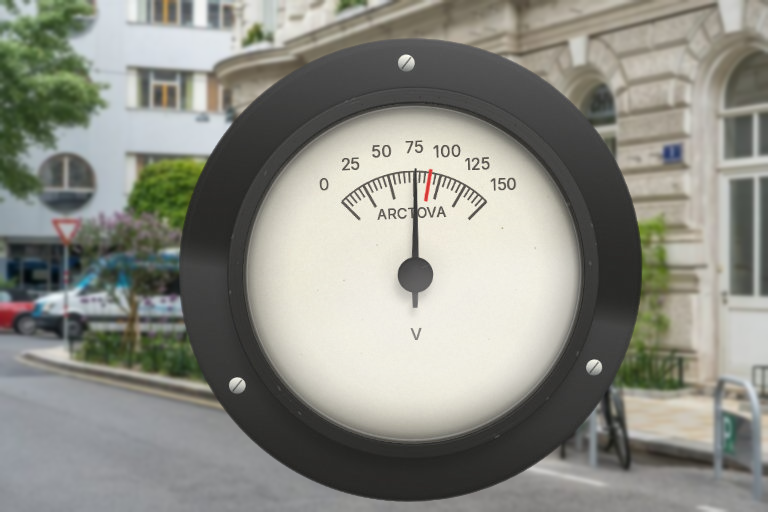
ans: V 75
